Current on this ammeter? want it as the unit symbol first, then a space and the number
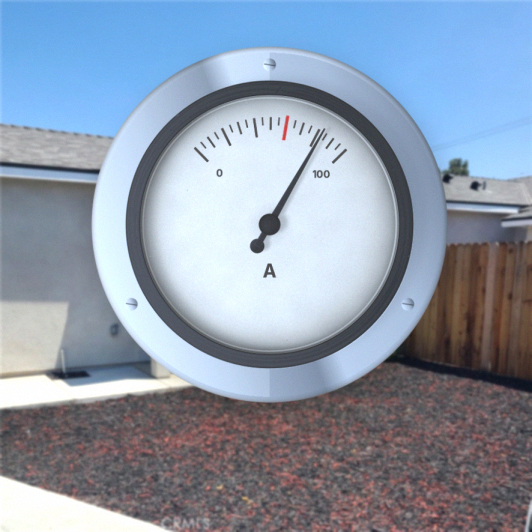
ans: A 82.5
